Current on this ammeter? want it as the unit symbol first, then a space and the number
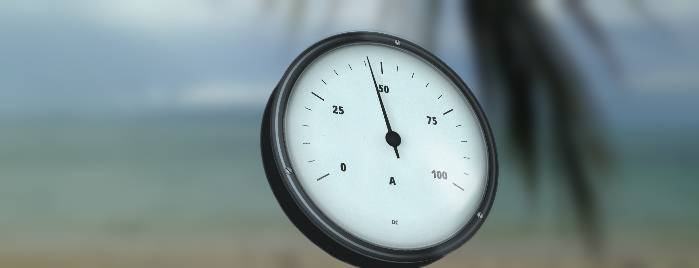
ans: A 45
